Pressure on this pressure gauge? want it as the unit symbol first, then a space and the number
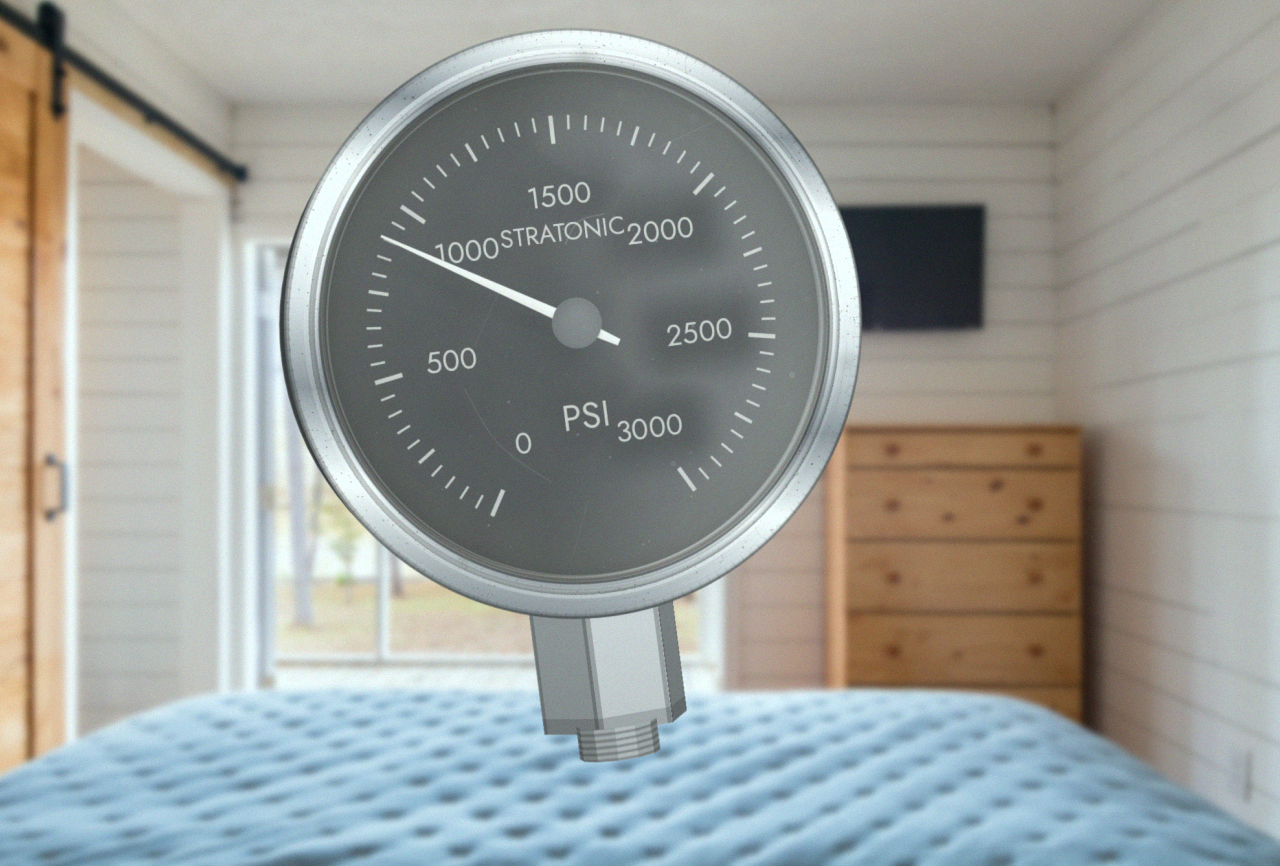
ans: psi 900
